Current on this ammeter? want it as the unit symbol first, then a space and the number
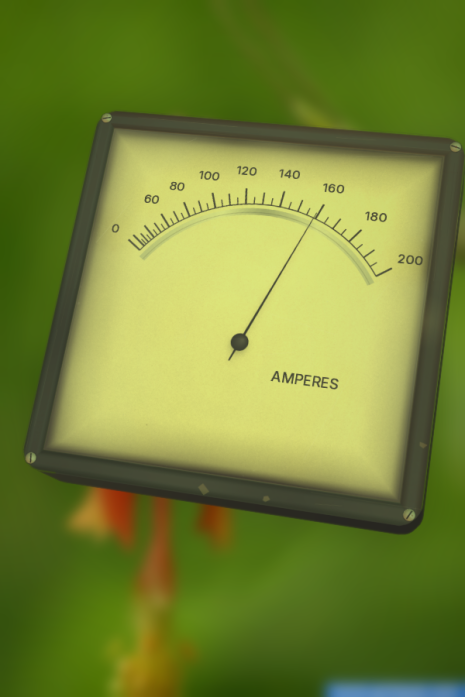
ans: A 160
